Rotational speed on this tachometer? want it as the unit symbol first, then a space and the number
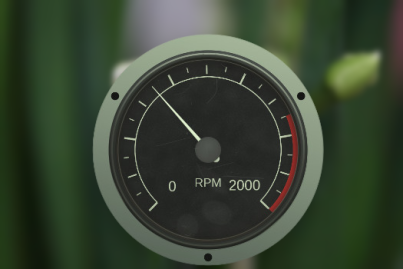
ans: rpm 700
